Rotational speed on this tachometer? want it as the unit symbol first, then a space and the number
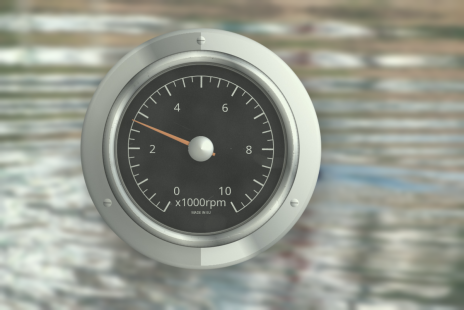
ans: rpm 2750
